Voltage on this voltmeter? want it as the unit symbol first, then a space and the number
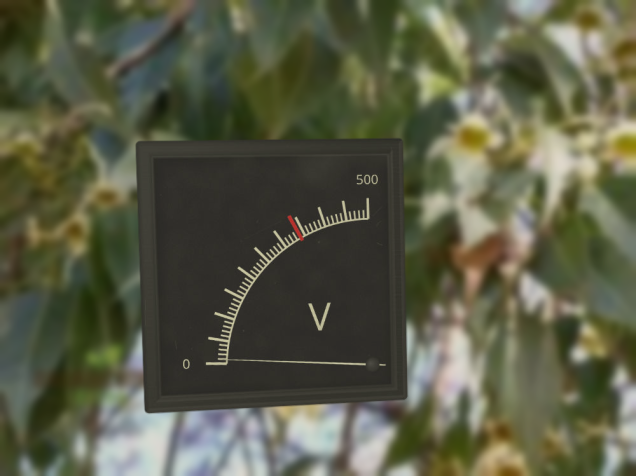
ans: V 10
